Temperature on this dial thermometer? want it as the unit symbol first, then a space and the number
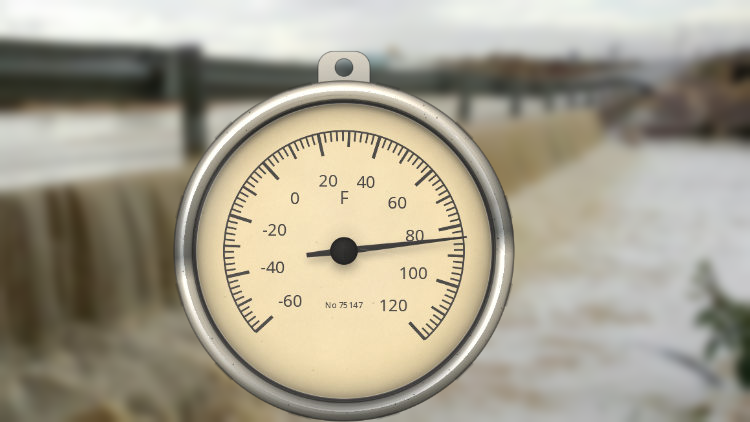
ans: °F 84
